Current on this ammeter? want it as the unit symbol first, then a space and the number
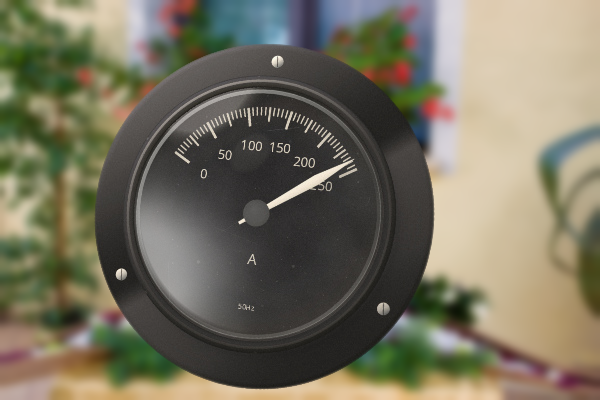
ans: A 240
